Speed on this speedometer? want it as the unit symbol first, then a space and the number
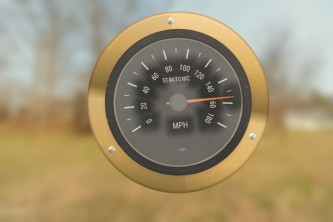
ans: mph 155
